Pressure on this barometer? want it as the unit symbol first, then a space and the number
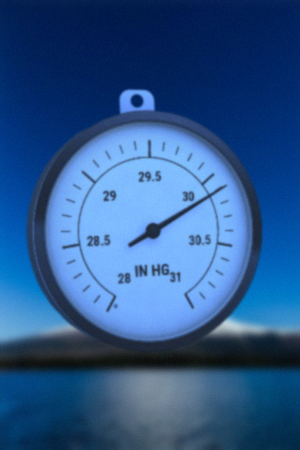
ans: inHg 30.1
